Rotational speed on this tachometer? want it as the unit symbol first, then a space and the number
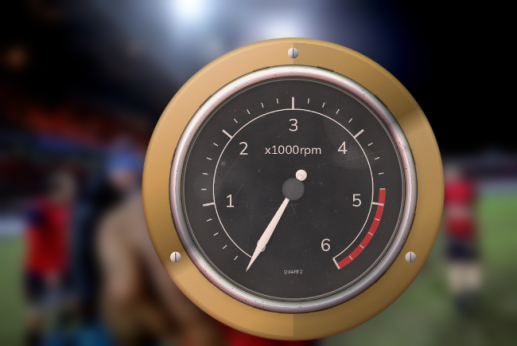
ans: rpm 0
